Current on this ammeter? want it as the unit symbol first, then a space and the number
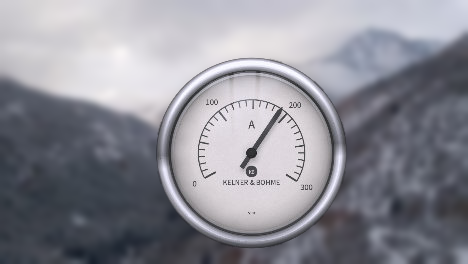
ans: A 190
